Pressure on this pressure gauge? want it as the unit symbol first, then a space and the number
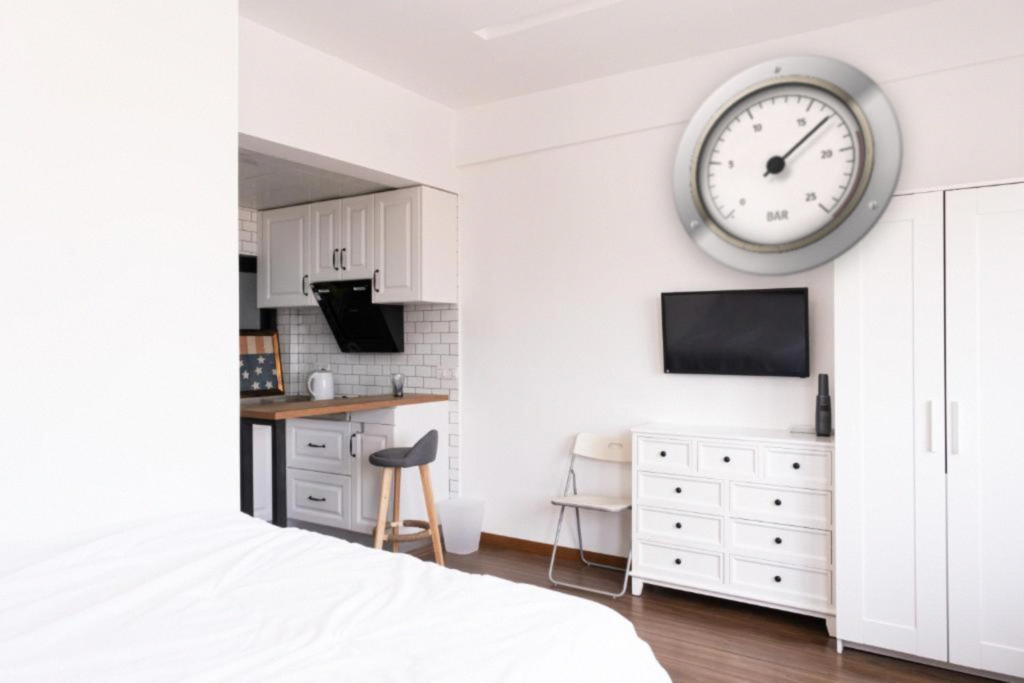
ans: bar 17
